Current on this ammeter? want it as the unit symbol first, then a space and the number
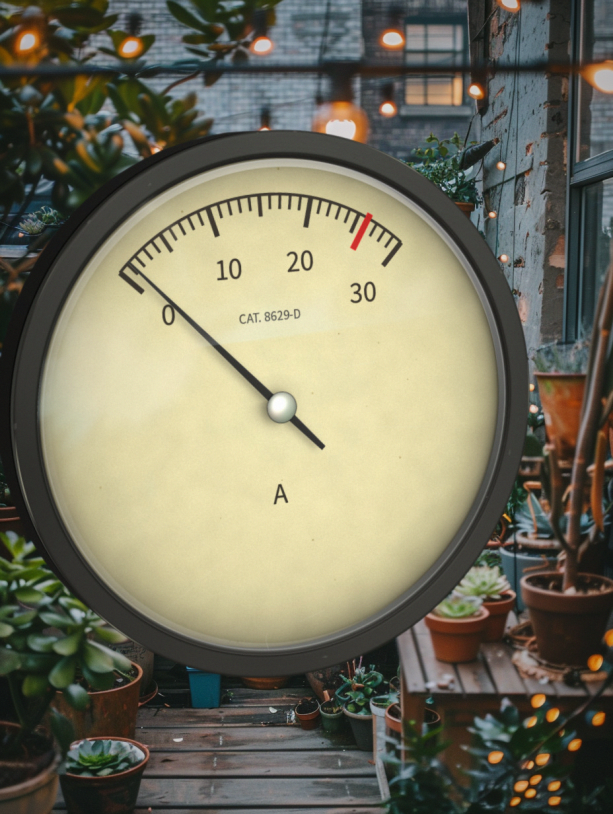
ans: A 1
